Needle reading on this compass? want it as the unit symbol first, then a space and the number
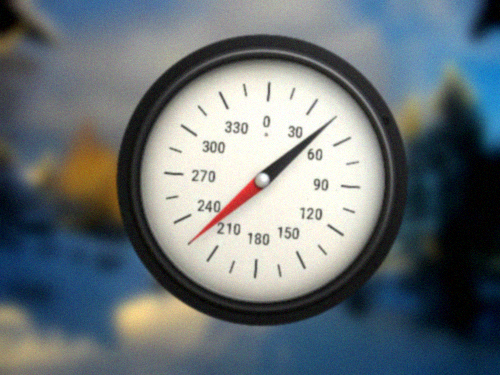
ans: ° 225
